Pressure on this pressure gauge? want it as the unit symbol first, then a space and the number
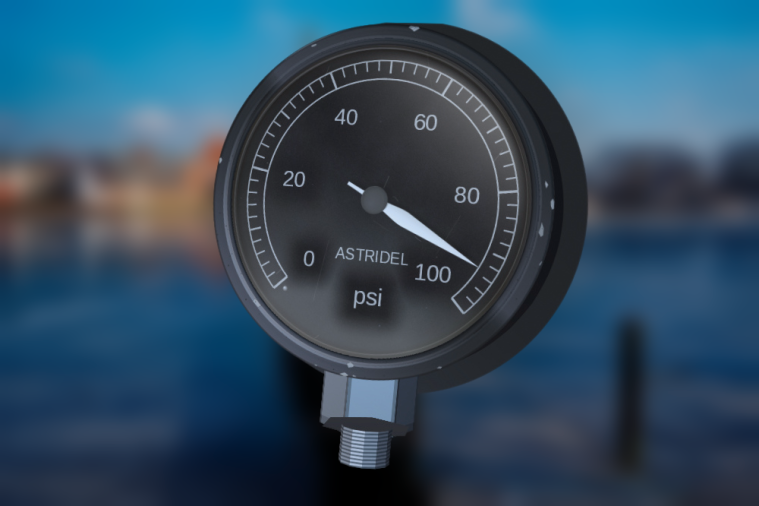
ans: psi 93
